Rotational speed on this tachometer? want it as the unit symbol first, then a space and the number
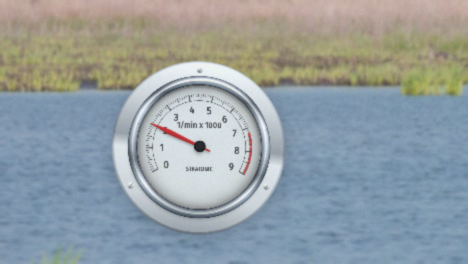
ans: rpm 2000
